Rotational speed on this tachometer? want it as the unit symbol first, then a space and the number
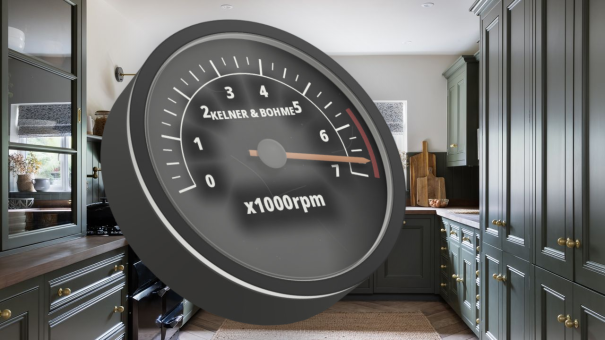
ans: rpm 6750
